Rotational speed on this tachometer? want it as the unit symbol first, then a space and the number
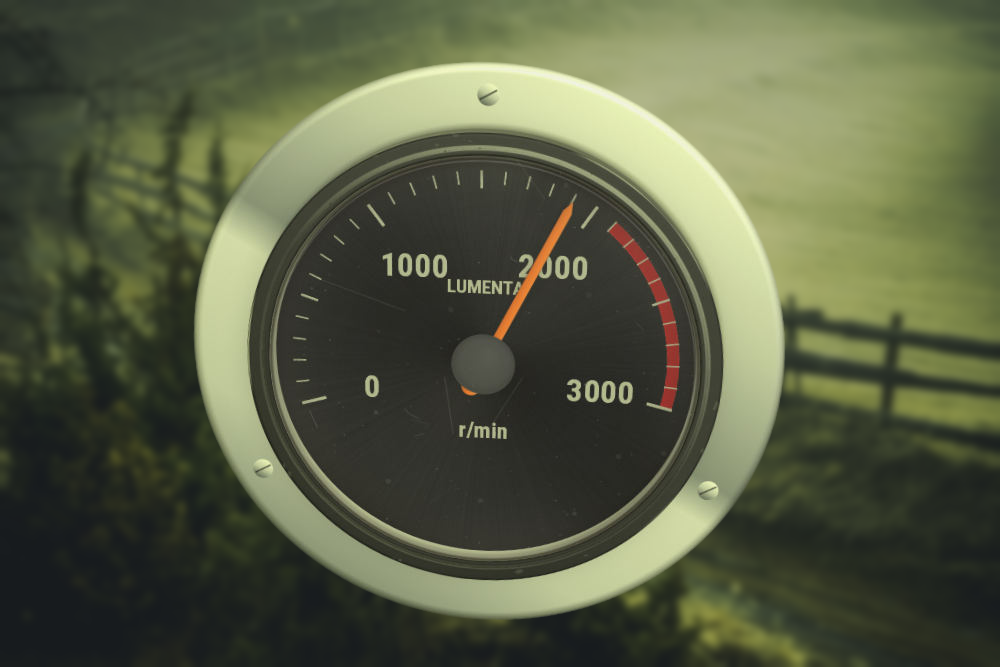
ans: rpm 1900
